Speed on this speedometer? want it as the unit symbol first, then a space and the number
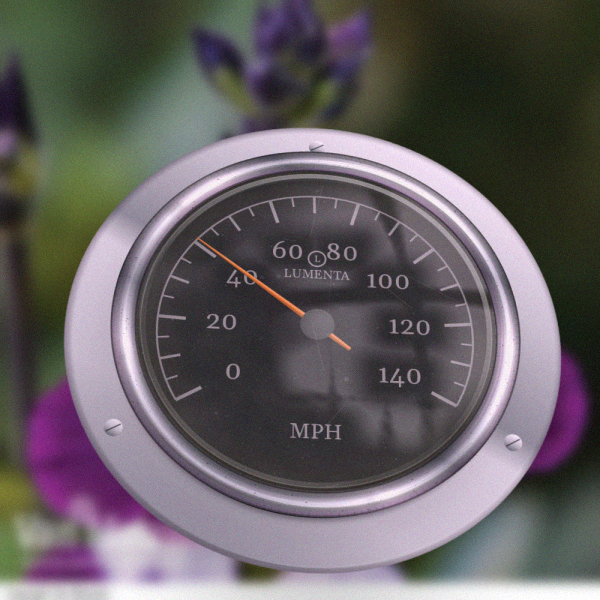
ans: mph 40
